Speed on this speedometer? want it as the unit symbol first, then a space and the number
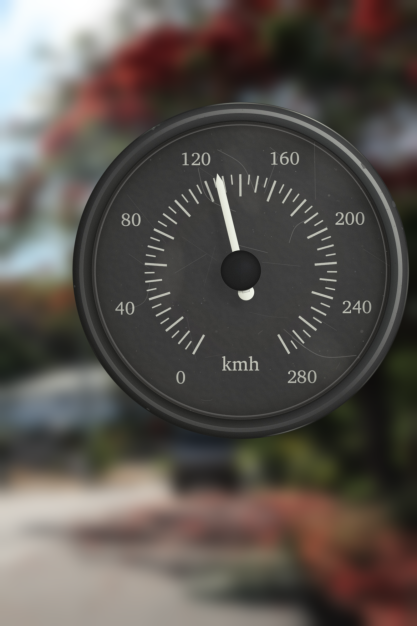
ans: km/h 127.5
